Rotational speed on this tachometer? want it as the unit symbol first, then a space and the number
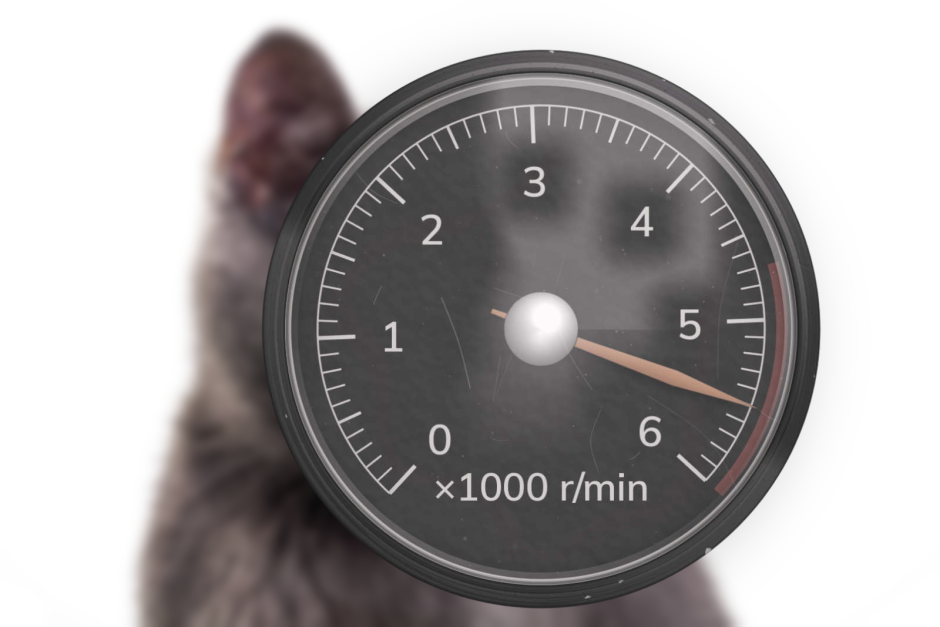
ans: rpm 5500
